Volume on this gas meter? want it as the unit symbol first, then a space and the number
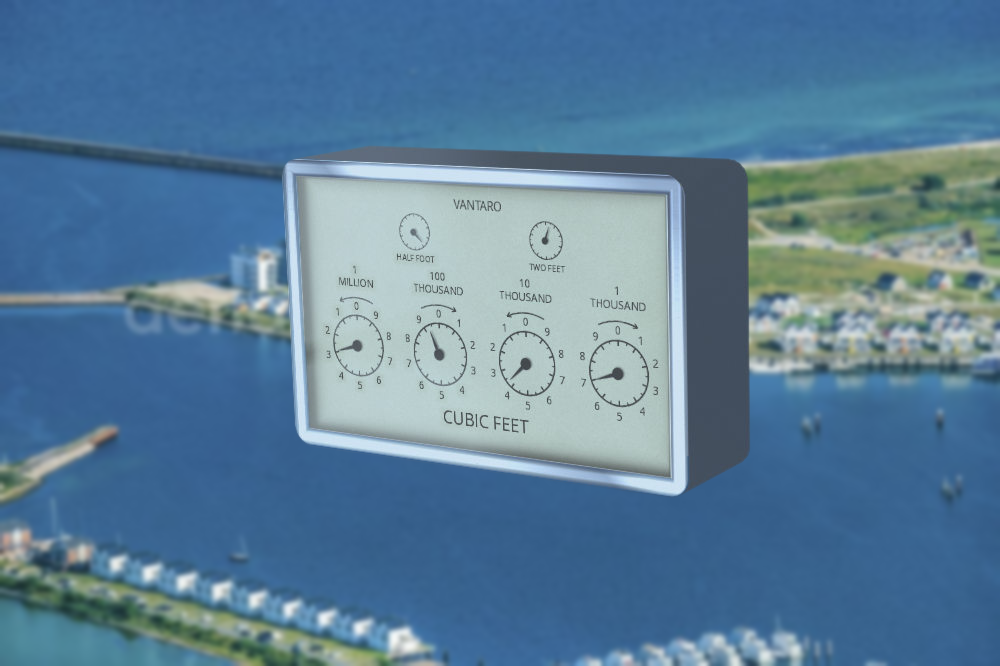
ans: ft³ 293700
